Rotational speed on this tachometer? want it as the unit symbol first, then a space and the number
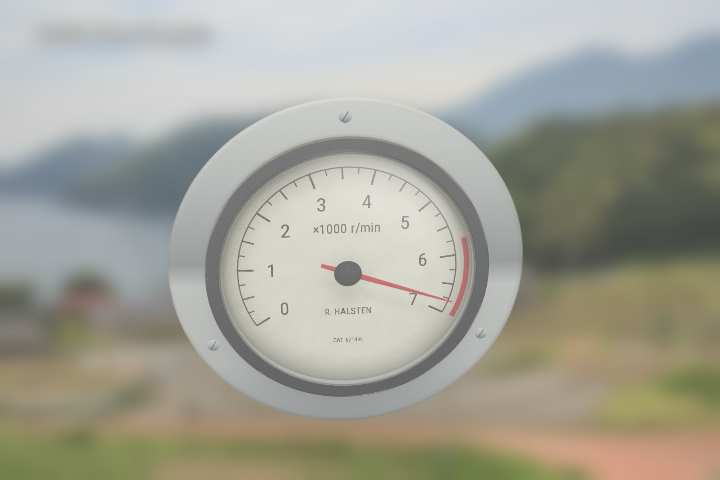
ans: rpm 6750
